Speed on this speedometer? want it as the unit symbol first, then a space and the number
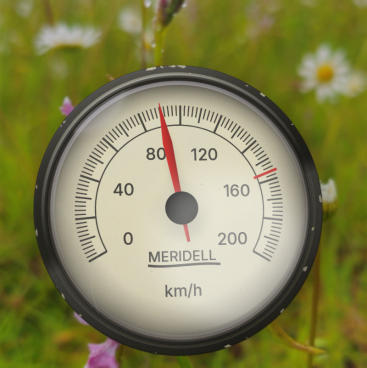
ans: km/h 90
